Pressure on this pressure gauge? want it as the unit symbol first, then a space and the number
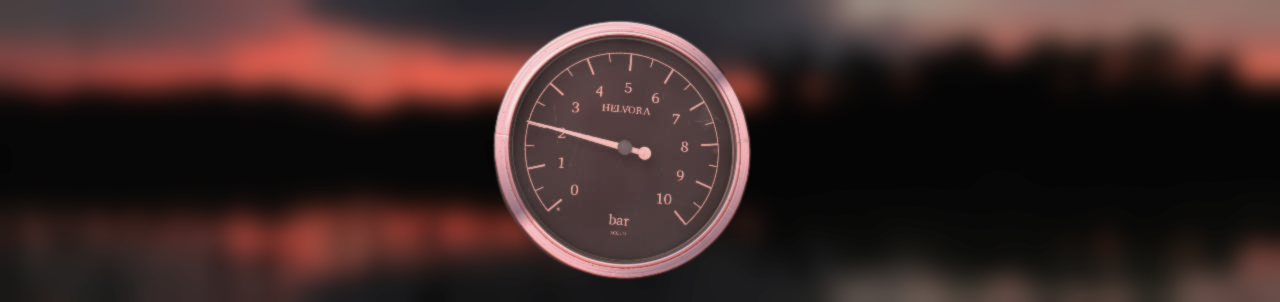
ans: bar 2
